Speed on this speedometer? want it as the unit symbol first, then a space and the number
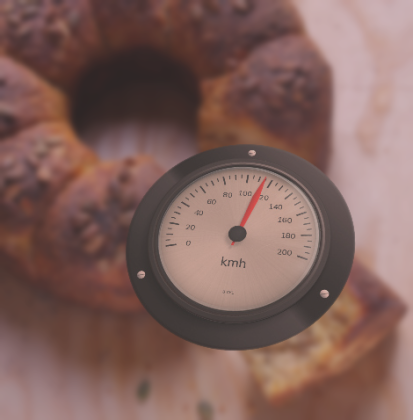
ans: km/h 115
